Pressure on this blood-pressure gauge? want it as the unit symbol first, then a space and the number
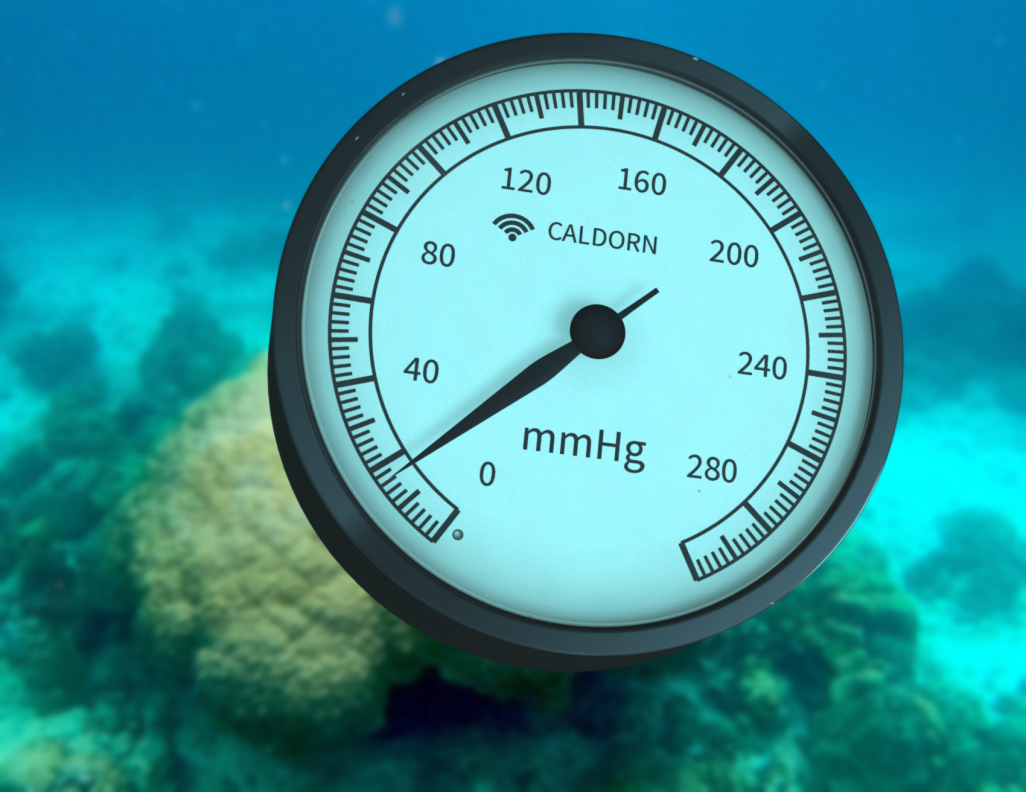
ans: mmHg 16
